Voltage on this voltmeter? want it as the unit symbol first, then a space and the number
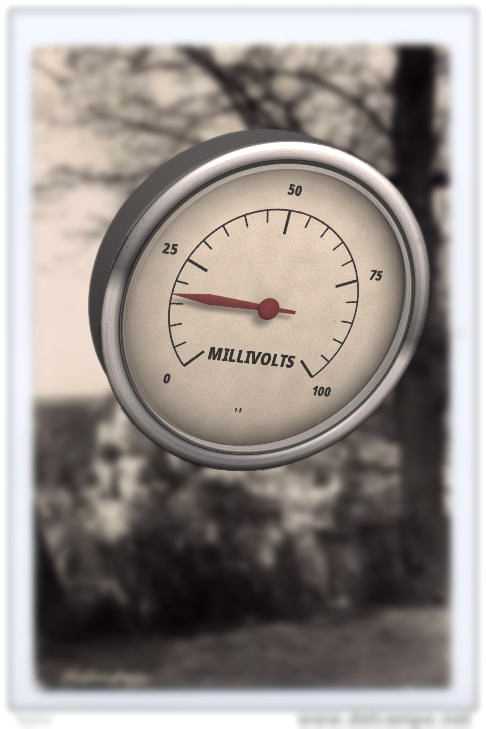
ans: mV 17.5
